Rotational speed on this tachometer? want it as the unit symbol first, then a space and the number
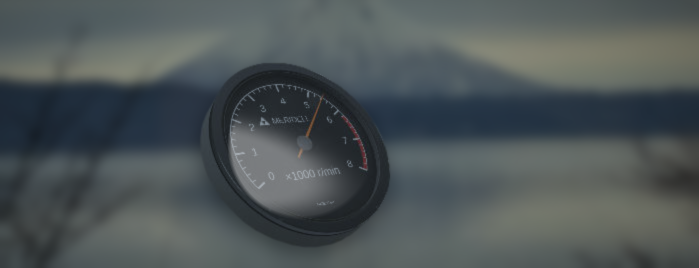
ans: rpm 5400
